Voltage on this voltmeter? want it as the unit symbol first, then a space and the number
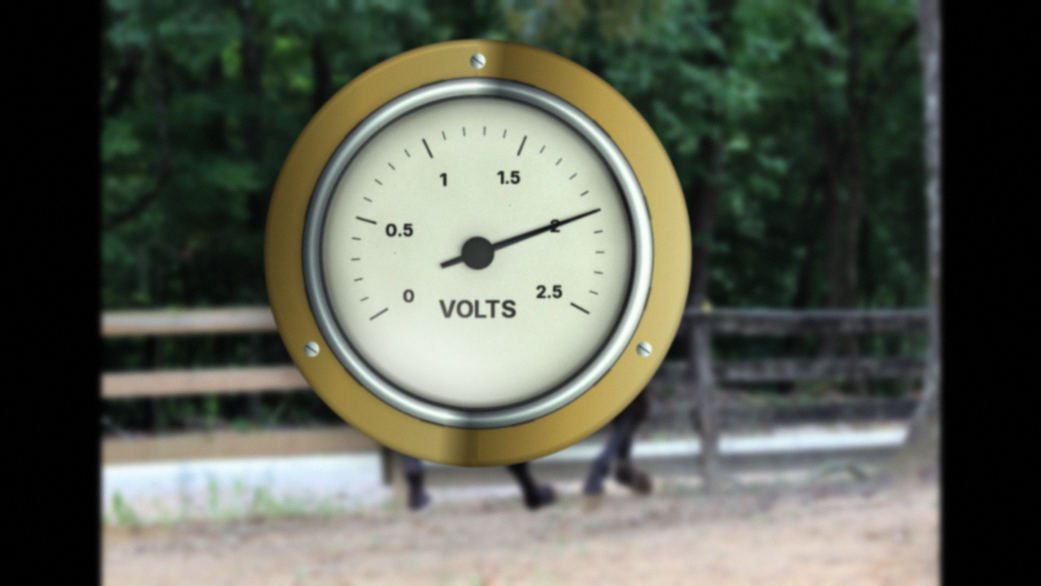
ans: V 2
